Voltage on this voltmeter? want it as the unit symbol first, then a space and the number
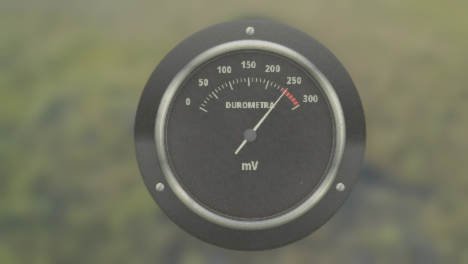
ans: mV 250
